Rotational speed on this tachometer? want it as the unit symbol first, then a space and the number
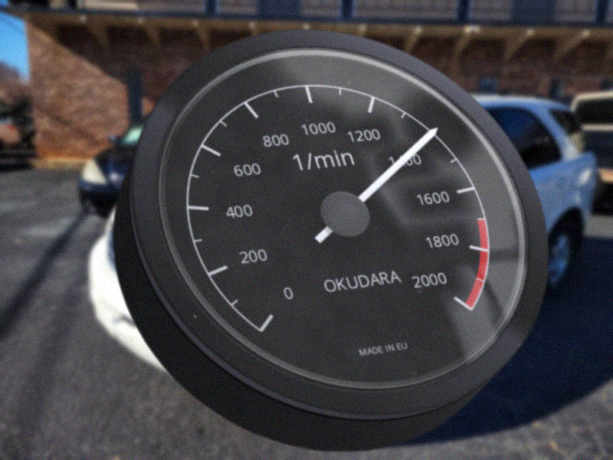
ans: rpm 1400
